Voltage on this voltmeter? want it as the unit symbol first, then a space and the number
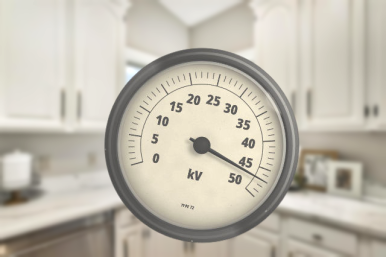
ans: kV 47
